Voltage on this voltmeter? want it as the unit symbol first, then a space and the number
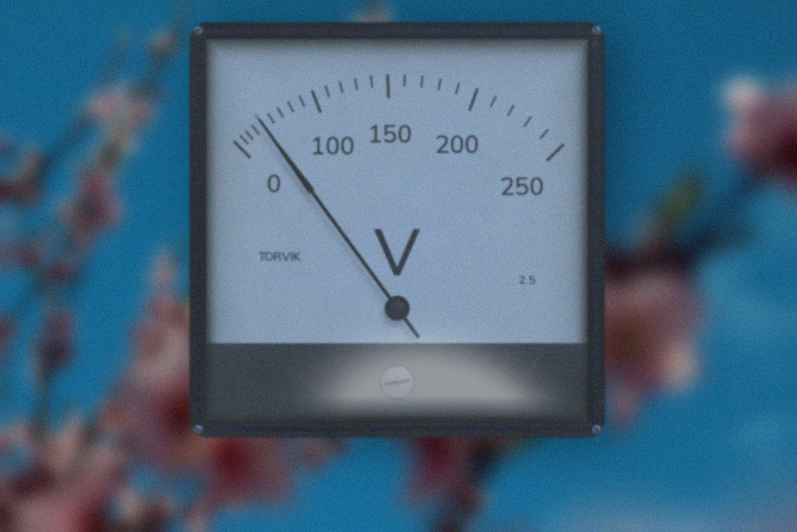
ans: V 50
